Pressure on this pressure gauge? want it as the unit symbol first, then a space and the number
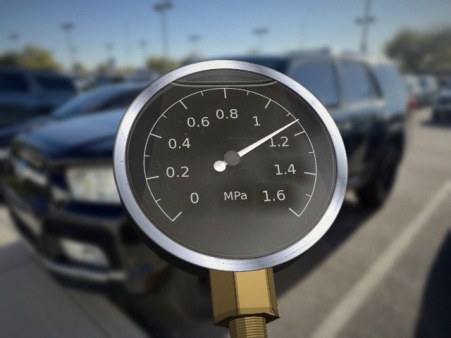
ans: MPa 1.15
